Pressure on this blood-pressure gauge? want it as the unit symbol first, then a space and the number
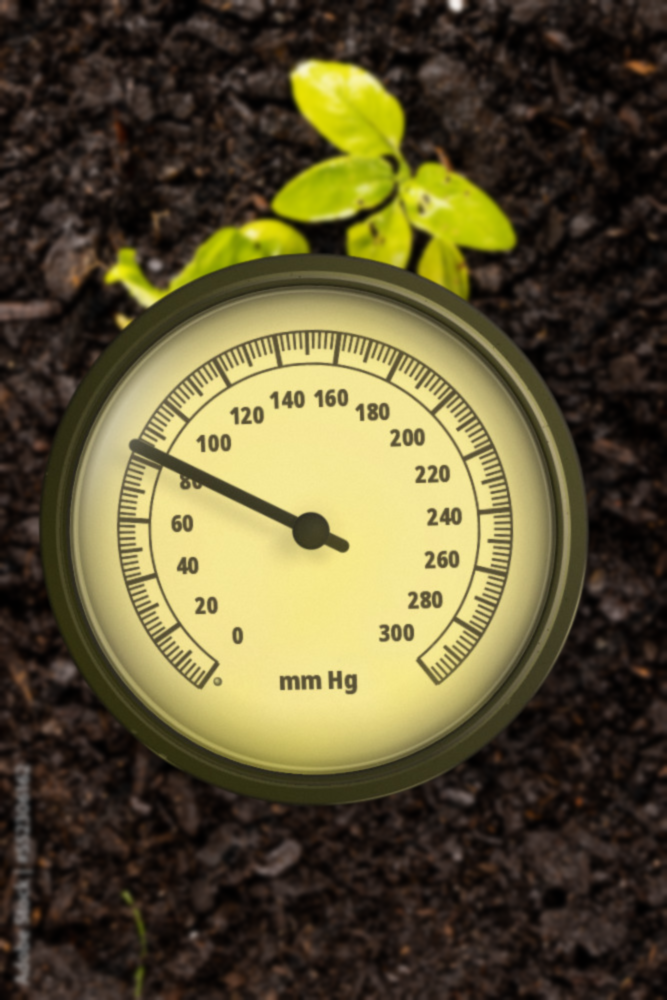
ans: mmHg 84
